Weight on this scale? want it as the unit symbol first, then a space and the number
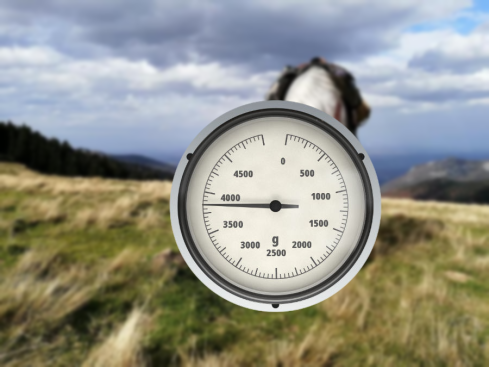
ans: g 3850
